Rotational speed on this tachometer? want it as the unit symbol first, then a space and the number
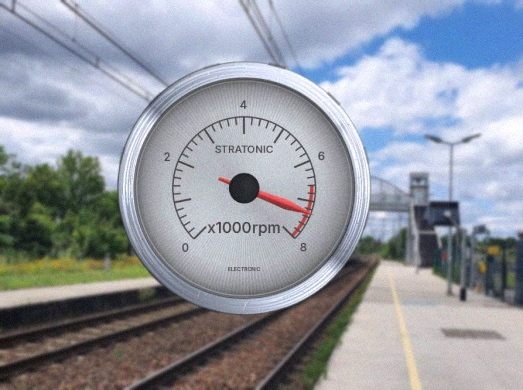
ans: rpm 7300
